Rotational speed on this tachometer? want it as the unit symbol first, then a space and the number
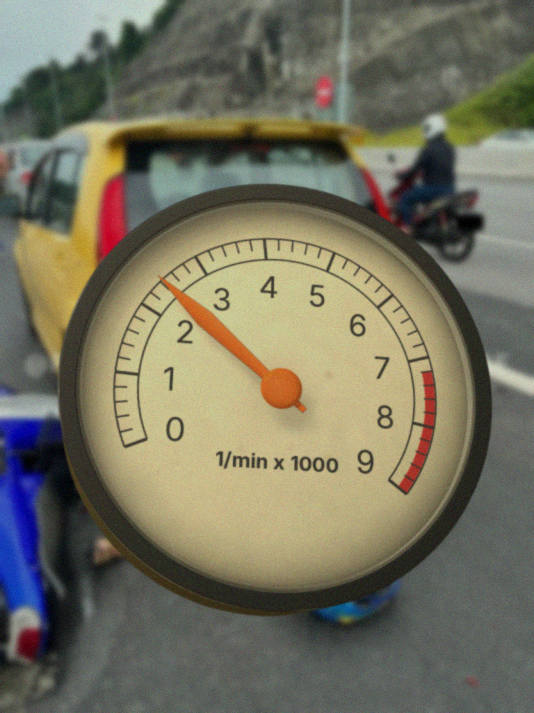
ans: rpm 2400
